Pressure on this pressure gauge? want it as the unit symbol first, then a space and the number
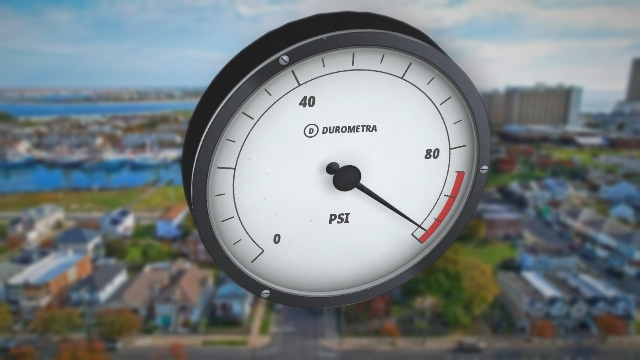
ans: psi 97.5
